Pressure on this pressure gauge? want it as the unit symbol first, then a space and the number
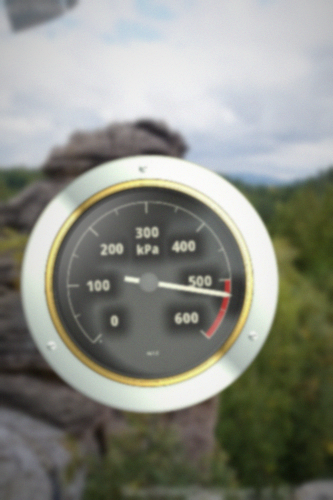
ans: kPa 525
